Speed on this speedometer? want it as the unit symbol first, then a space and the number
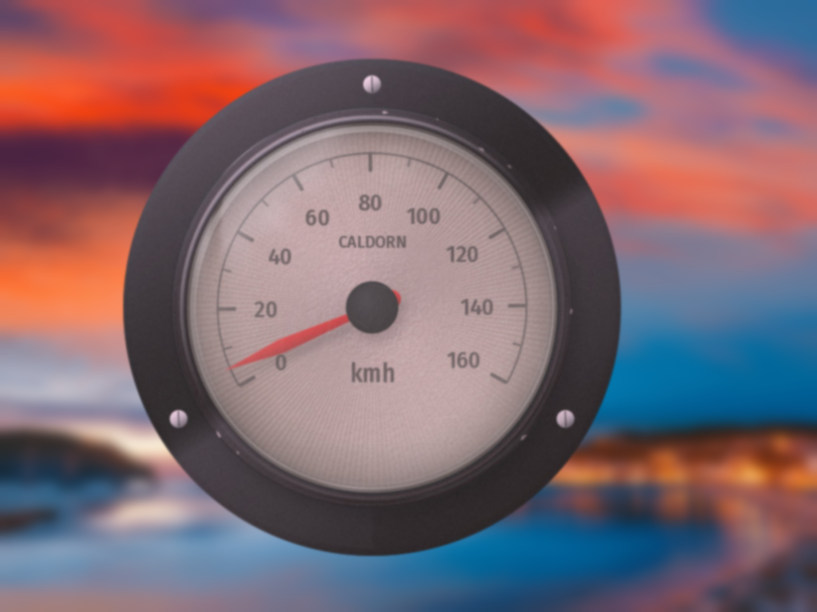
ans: km/h 5
